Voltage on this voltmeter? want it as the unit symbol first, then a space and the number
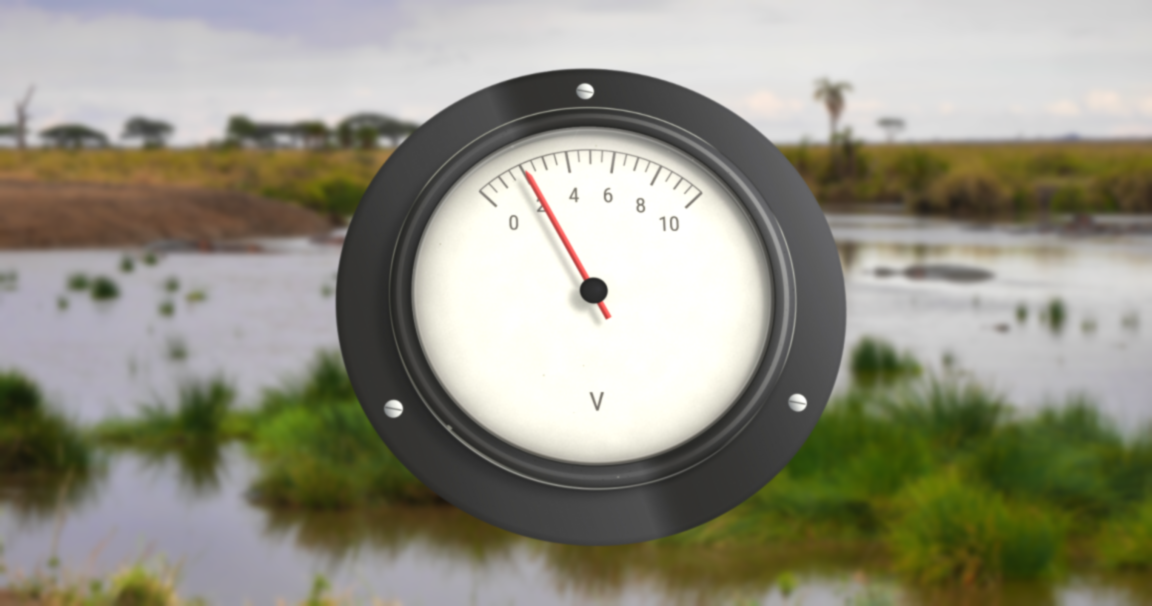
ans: V 2
